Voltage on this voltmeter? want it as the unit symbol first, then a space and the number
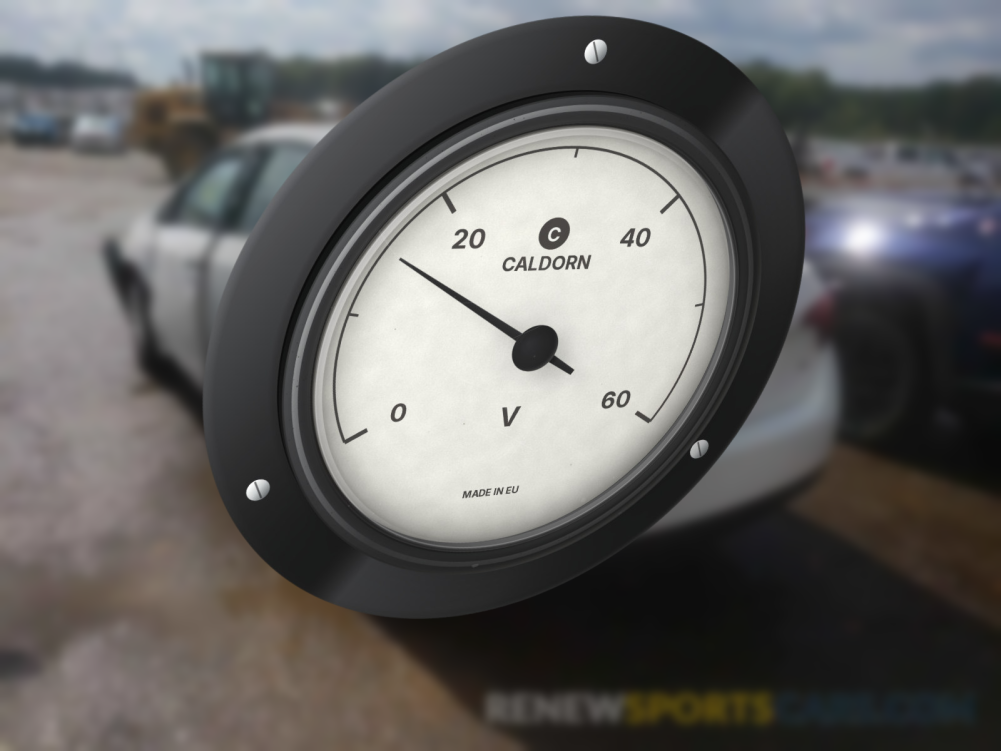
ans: V 15
